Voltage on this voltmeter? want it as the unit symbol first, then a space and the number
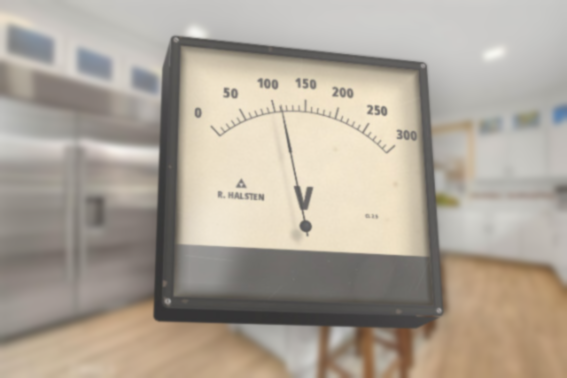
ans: V 110
